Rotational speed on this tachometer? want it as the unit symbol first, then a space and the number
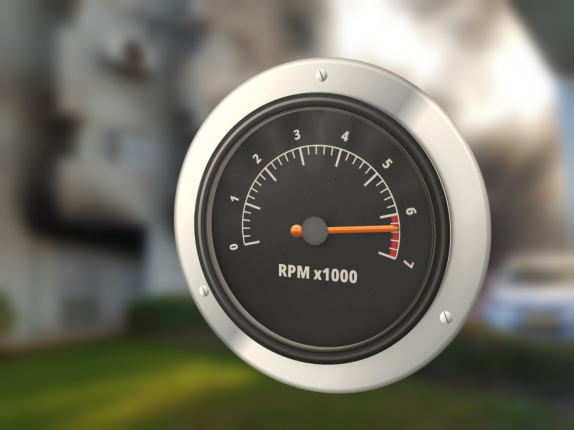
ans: rpm 6300
